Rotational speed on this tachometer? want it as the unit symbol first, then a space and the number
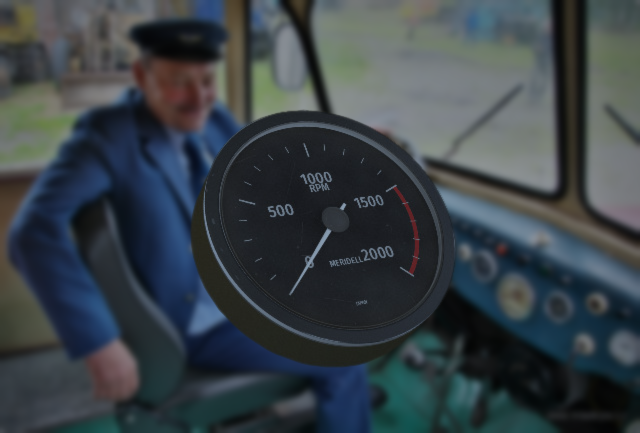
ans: rpm 0
